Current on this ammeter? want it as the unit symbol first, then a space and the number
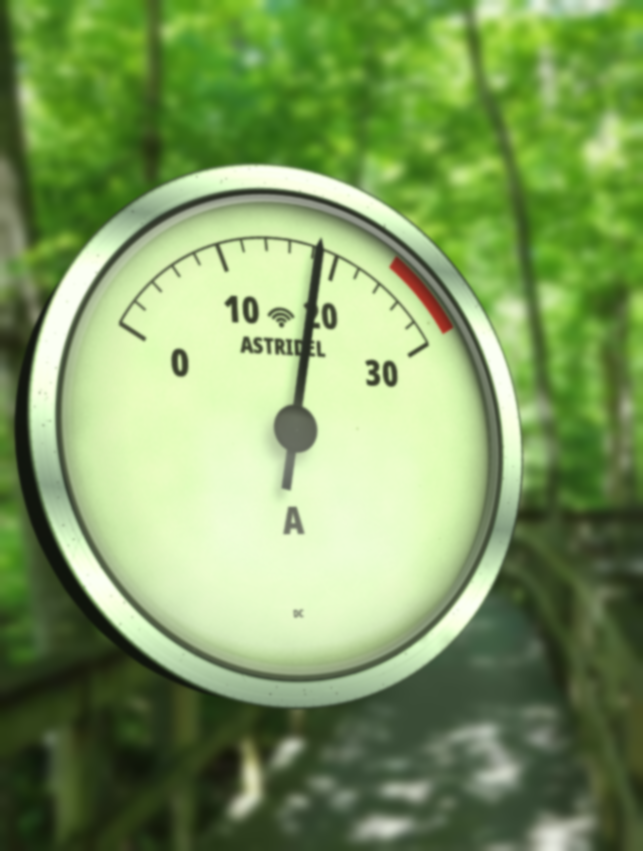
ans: A 18
